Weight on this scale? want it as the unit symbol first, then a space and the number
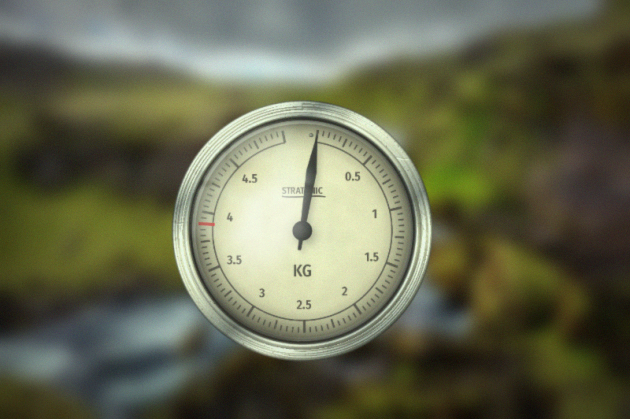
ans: kg 0
